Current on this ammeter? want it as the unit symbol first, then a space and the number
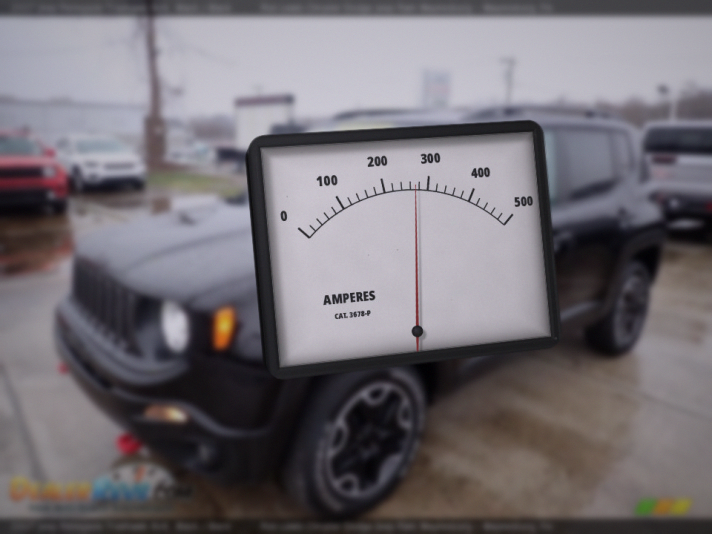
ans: A 270
